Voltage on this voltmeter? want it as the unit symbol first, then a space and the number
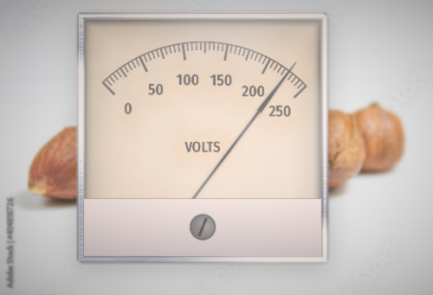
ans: V 225
